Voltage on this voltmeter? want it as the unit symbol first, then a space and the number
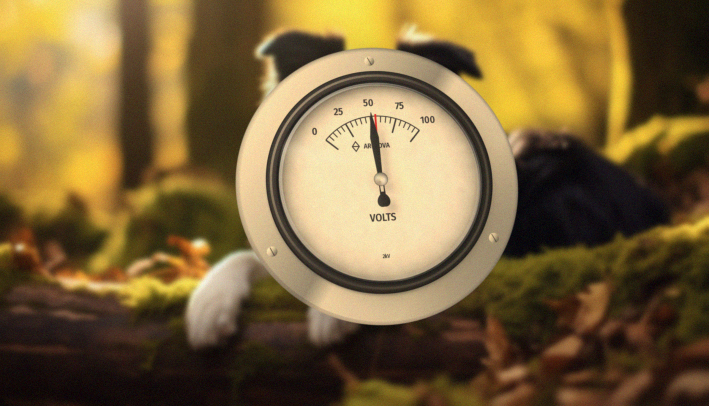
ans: V 50
